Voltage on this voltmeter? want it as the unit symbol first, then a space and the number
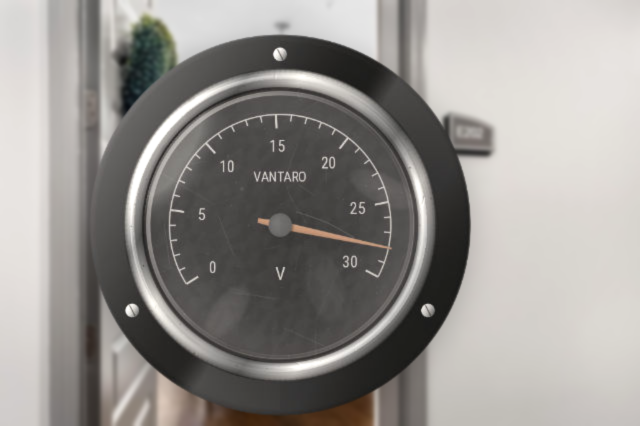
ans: V 28
